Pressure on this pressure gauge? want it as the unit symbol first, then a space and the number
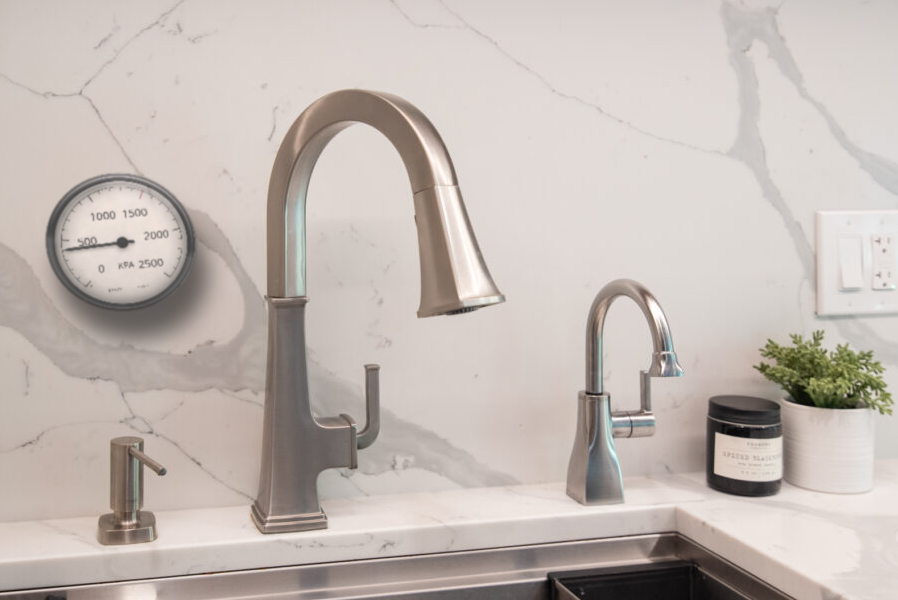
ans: kPa 400
